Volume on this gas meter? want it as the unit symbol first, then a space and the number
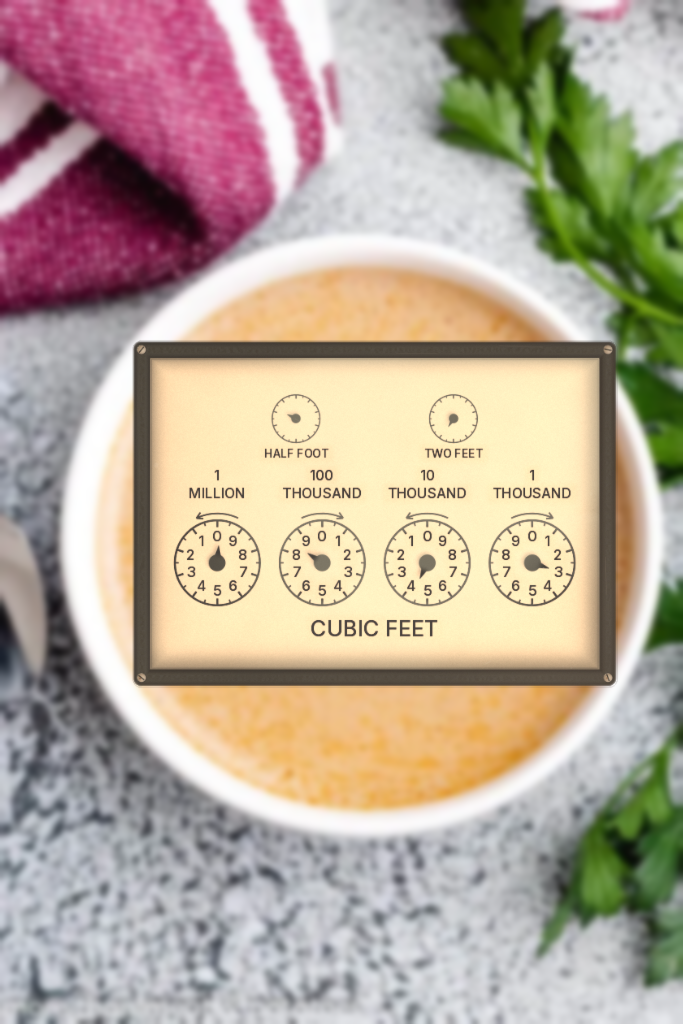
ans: ft³ 984300
